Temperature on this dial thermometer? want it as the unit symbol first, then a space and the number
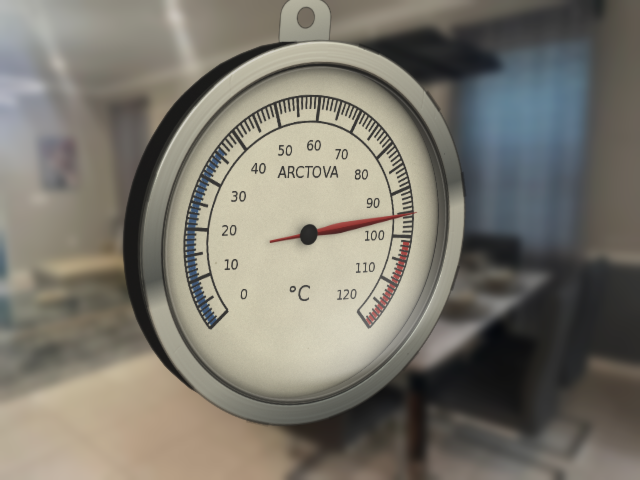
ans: °C 95
